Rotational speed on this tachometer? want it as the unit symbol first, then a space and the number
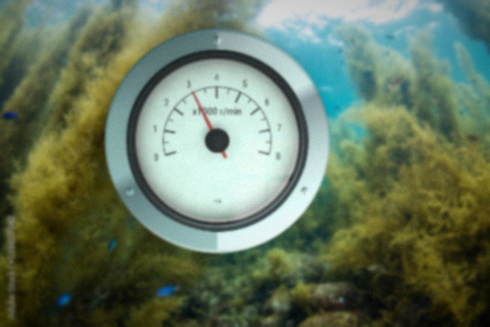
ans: rpm 3000
